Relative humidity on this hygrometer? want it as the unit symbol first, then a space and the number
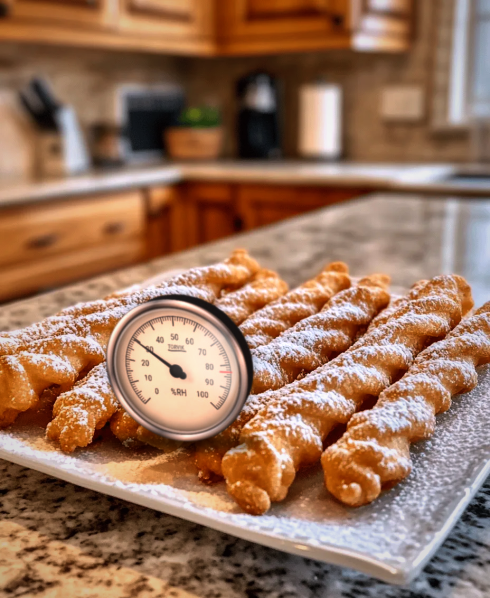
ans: % 30
